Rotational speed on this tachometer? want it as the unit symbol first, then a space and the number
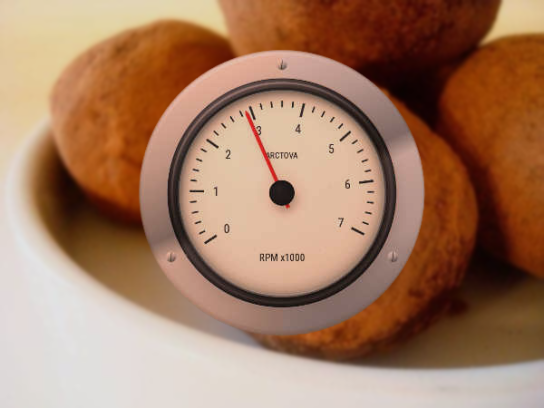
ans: rpm 2900
